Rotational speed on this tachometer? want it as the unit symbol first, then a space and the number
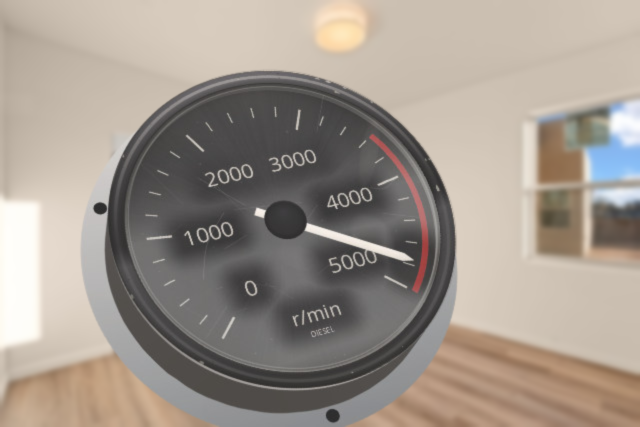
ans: rpm 4800
